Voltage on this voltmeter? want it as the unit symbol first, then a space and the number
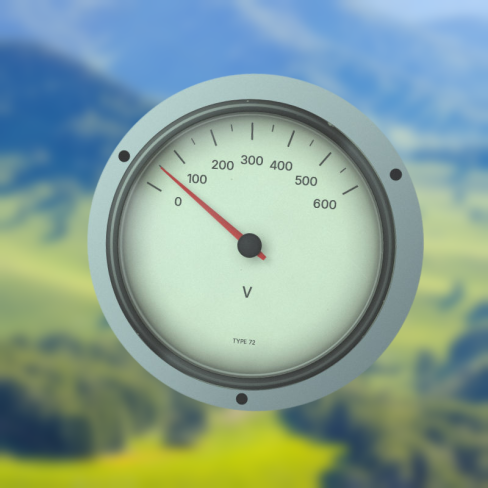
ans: V 50
